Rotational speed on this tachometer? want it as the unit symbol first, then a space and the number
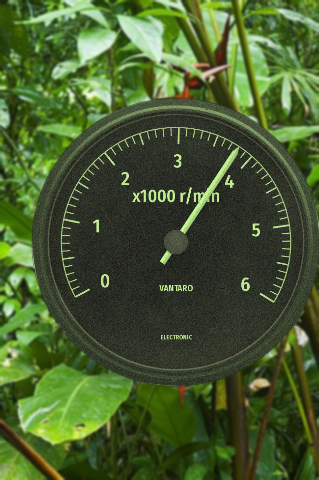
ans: rpm 3800
